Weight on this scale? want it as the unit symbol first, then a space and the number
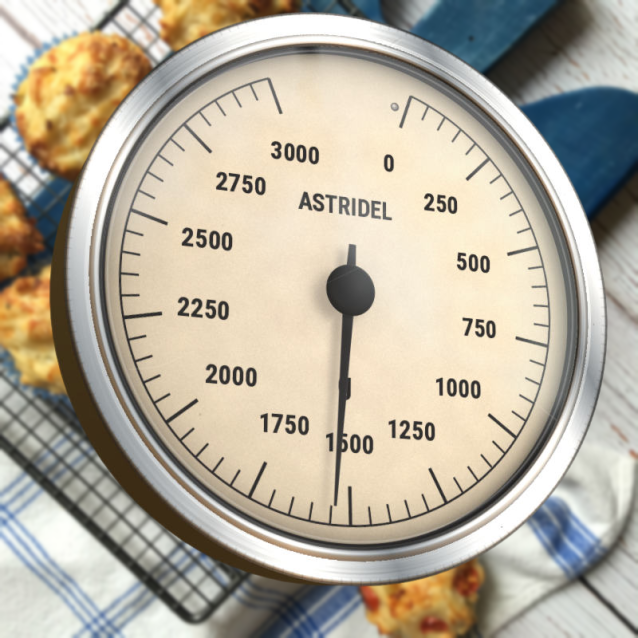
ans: g 1550
